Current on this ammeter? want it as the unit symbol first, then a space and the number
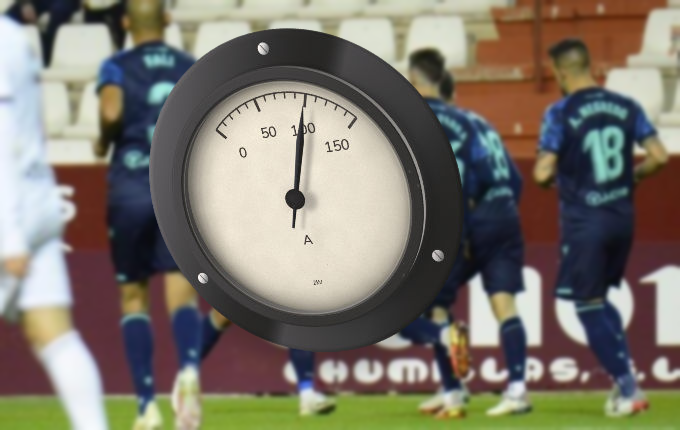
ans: A 100
